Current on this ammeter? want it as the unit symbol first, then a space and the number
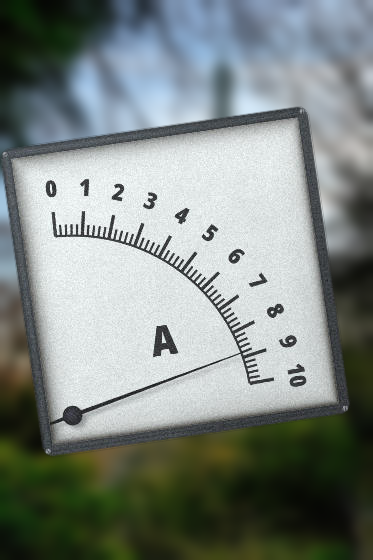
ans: A 8.8
